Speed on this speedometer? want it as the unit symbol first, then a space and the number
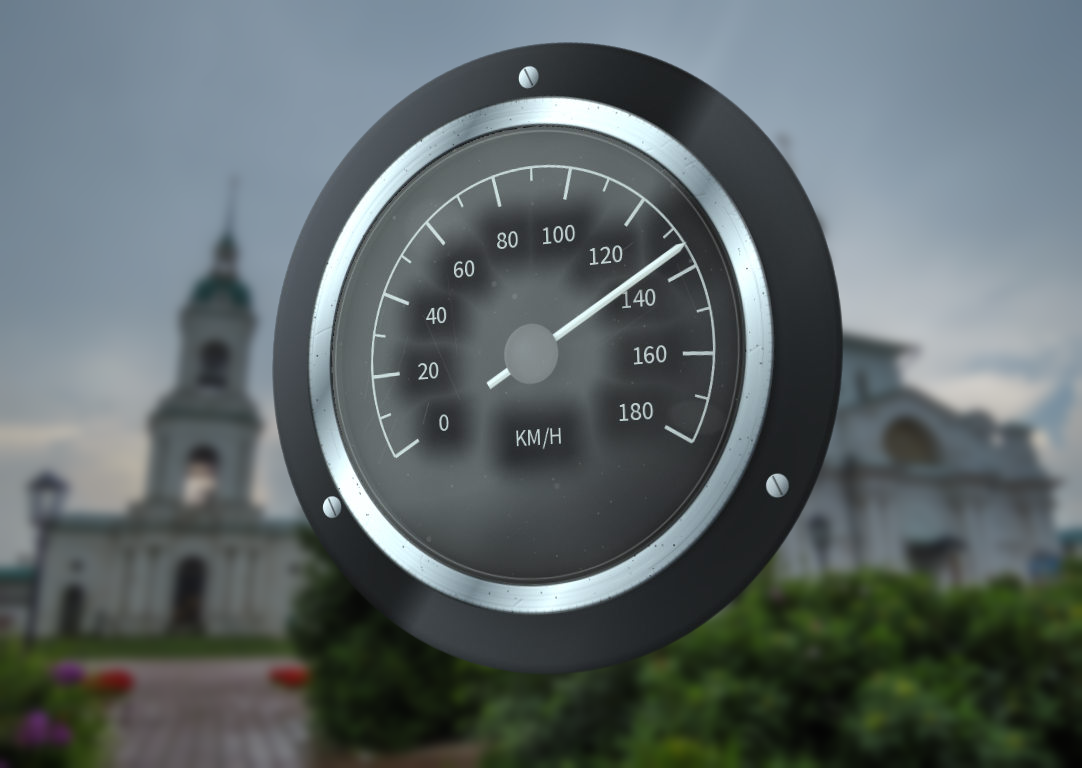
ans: km/h 135
